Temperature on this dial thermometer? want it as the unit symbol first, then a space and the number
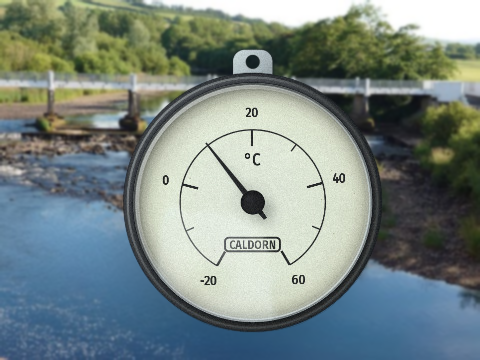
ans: °C 10
